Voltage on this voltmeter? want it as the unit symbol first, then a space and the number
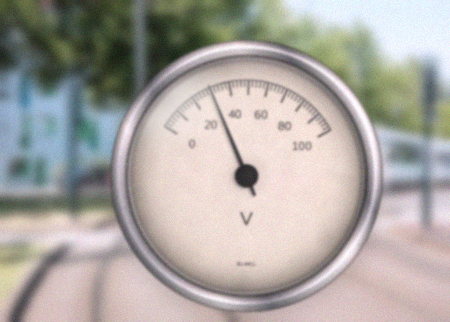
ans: V 30
